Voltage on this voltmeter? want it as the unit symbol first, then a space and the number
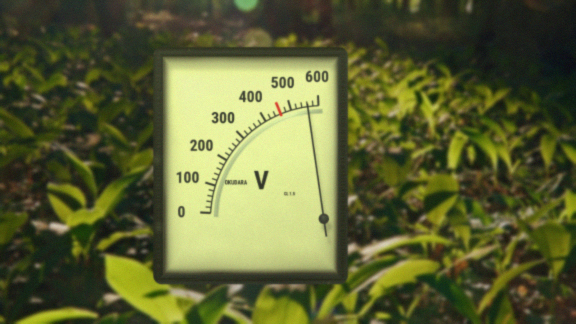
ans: V 560
